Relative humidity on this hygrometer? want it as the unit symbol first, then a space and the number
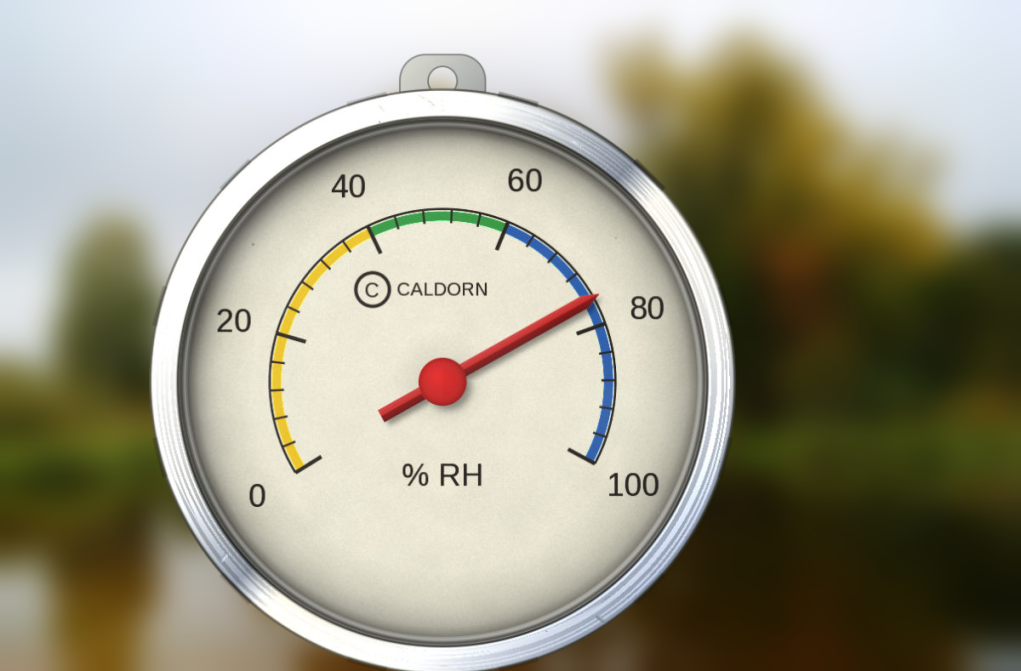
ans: % 76
